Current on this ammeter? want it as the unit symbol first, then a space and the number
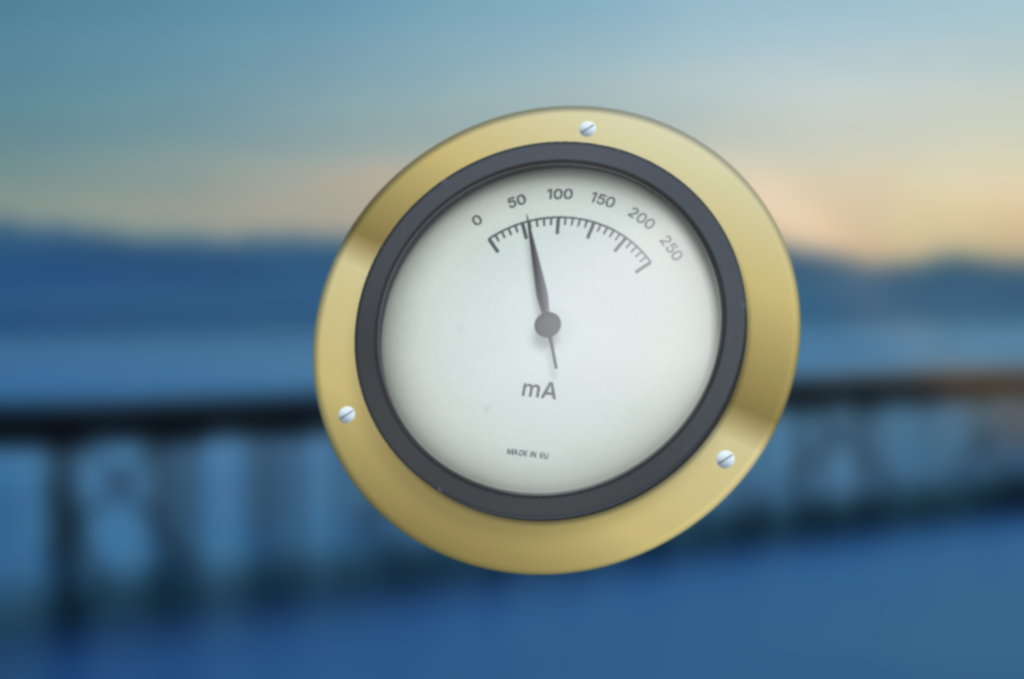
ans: mA 60
